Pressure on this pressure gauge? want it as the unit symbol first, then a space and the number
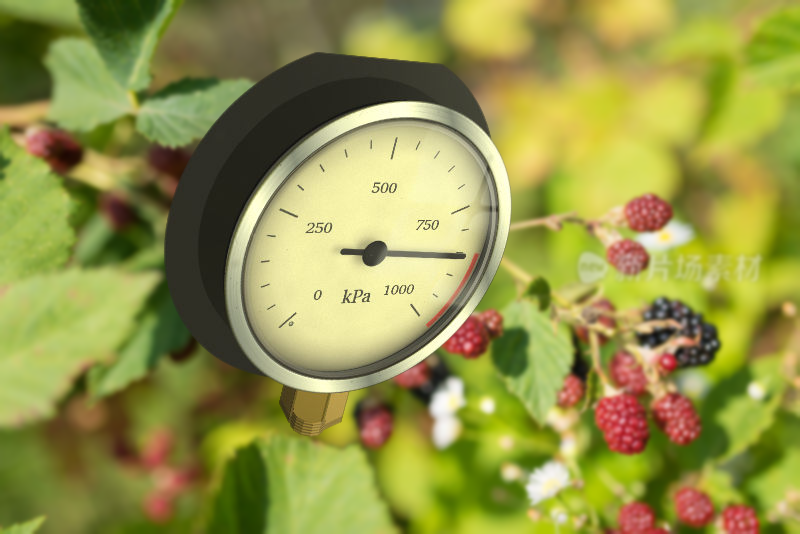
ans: kPa 850
